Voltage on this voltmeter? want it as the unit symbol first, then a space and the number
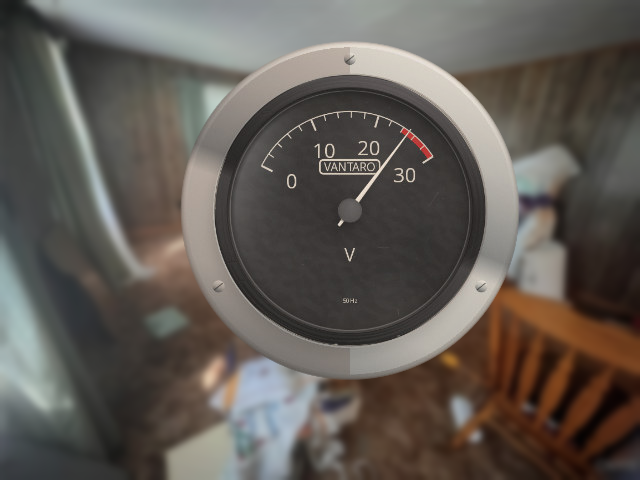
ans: V 25
